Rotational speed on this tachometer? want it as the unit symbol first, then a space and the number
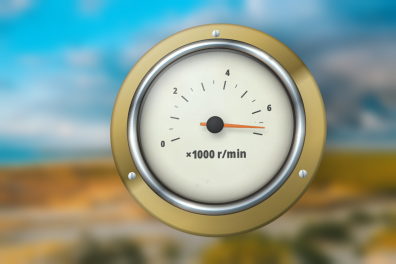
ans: rpm 6750
